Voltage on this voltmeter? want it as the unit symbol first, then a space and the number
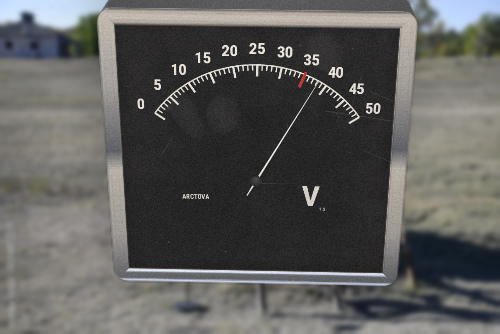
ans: V 38
